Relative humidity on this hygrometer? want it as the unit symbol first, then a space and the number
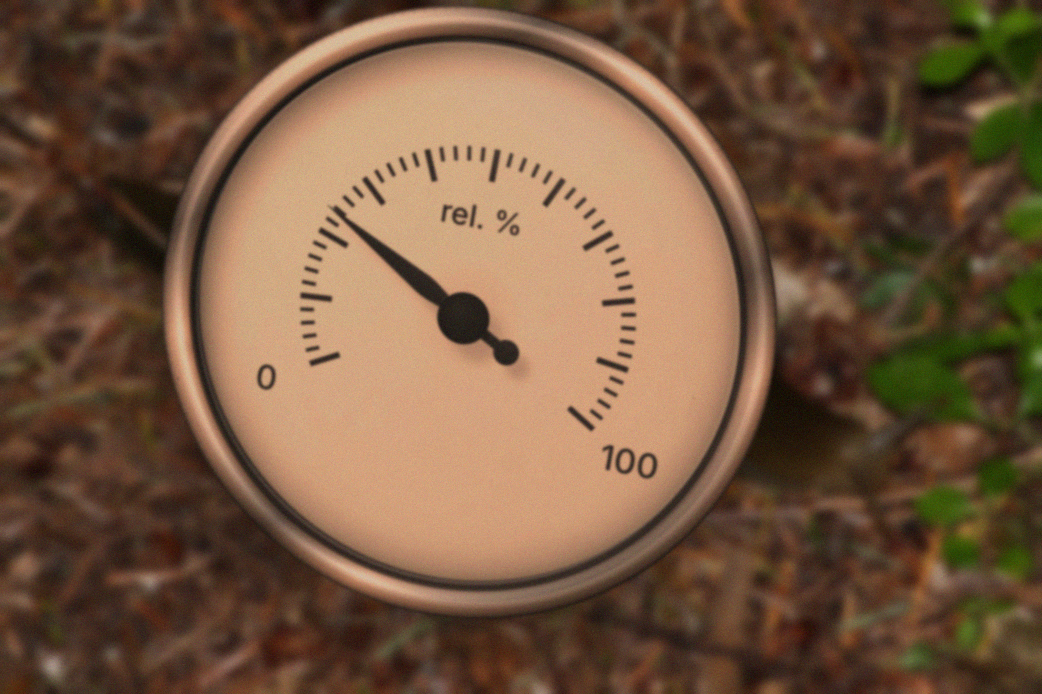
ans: % 24
